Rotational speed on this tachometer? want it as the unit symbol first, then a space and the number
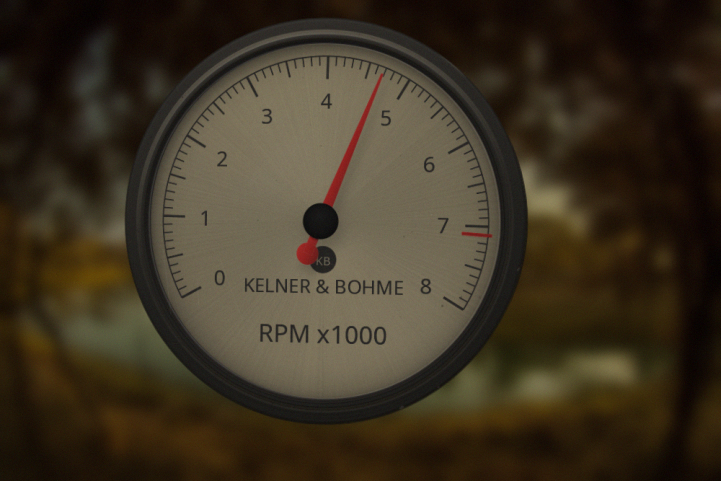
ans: rpm 4700
